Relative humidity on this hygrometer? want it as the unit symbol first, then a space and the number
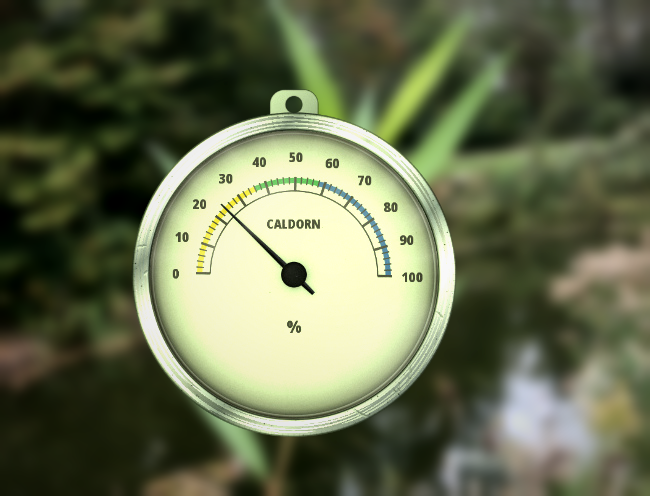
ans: % 24
